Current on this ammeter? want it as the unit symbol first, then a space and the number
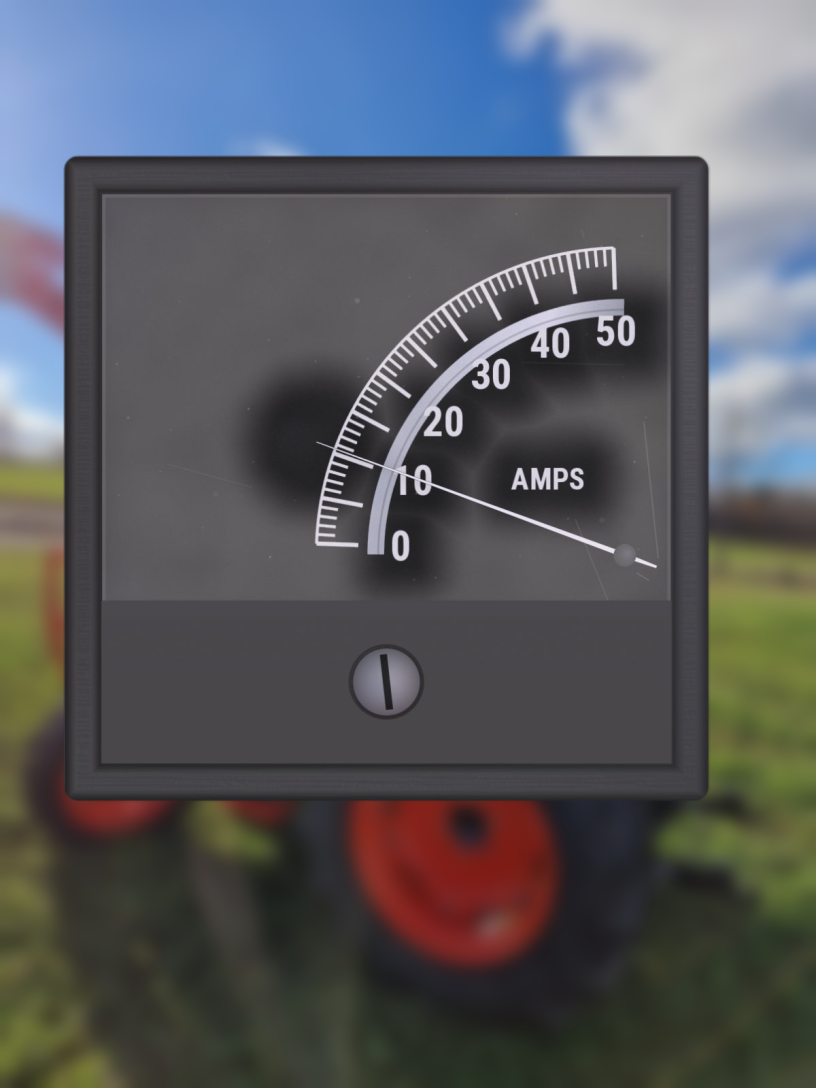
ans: A 10.5
